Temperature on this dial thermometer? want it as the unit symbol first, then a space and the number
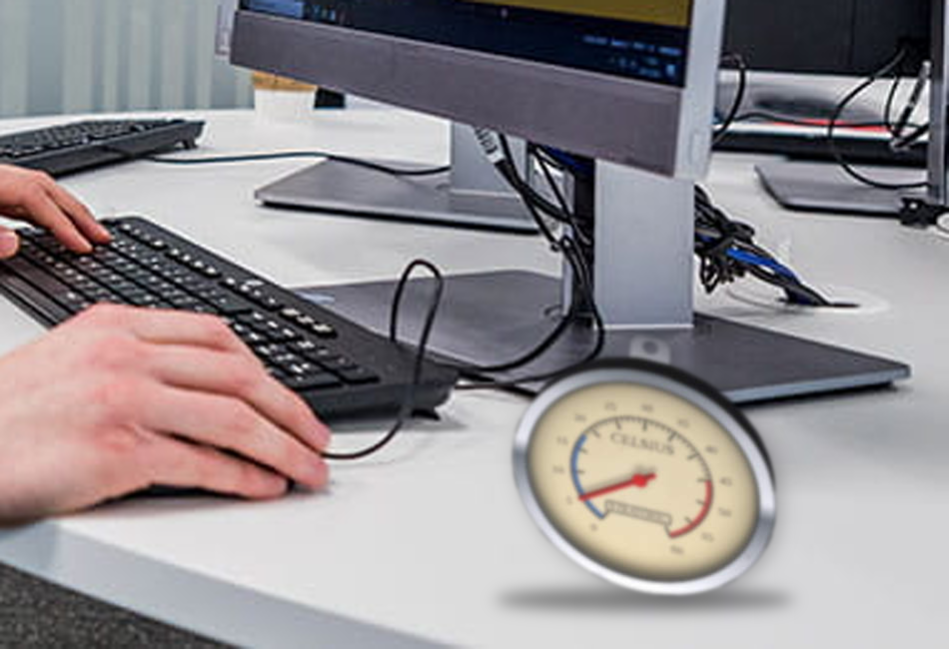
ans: °C 5
